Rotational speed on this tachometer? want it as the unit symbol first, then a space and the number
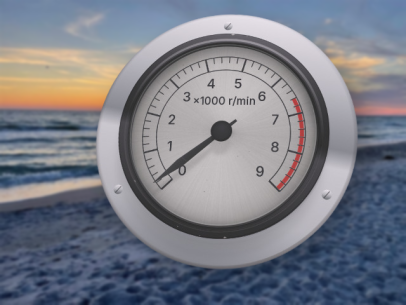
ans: rpm 200
